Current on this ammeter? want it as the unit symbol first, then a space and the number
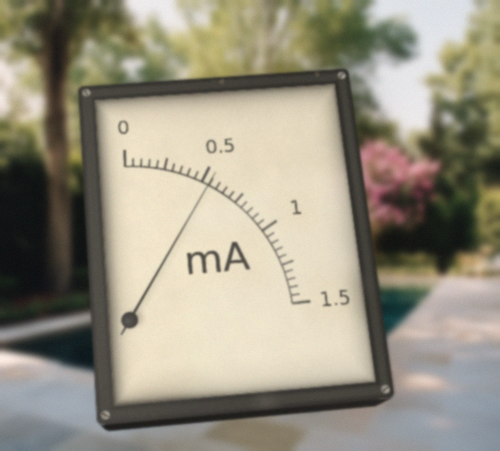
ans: mA 0.55
